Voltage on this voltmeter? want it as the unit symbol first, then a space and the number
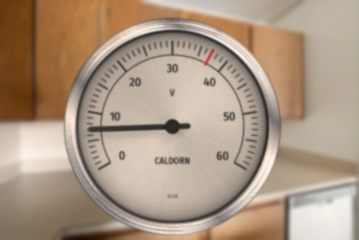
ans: V 7
